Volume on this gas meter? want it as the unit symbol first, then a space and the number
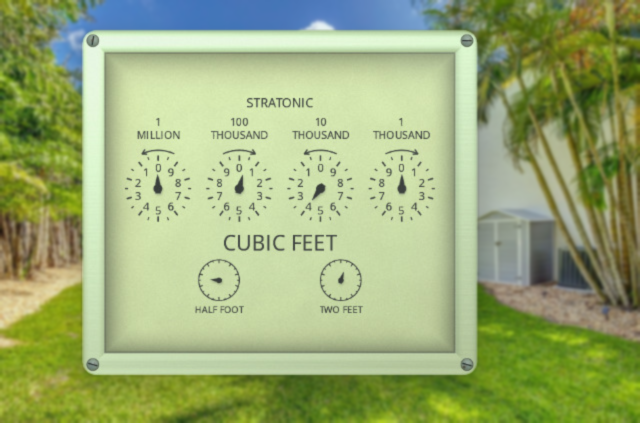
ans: ft³ 4000
